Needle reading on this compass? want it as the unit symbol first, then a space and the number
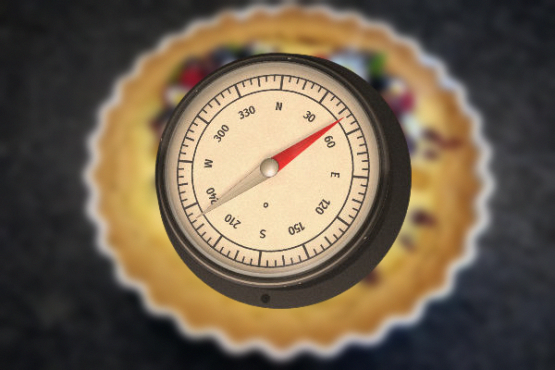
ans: ° 50
